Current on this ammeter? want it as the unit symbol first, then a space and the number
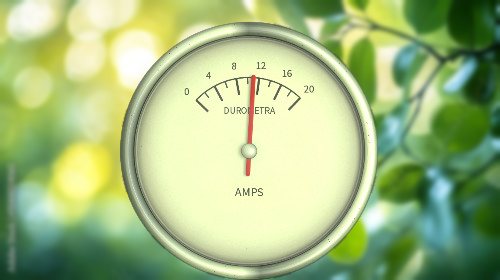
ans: A 11
